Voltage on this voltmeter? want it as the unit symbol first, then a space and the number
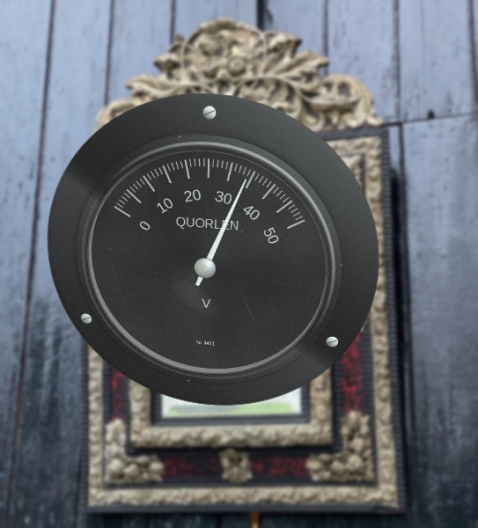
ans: V 34
